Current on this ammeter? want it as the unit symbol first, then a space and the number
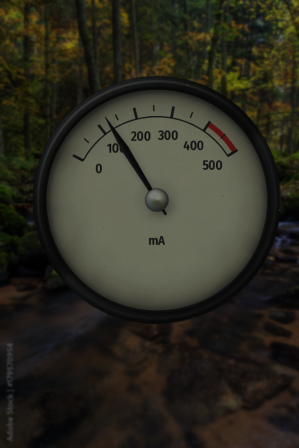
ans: mA 125
